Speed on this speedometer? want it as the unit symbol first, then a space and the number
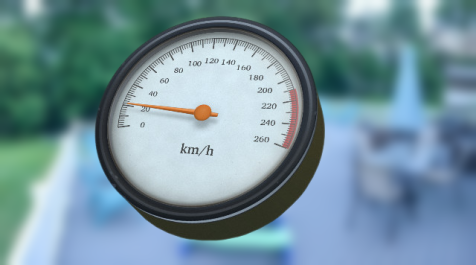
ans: km/h 20
